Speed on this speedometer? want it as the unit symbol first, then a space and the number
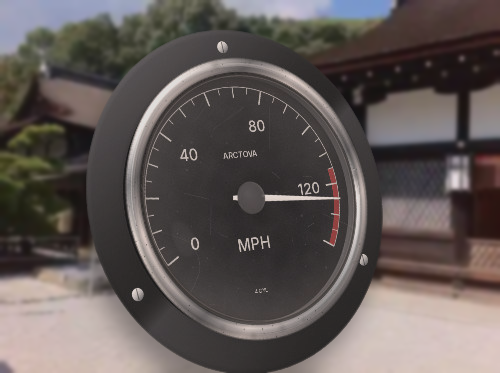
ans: mph 125
